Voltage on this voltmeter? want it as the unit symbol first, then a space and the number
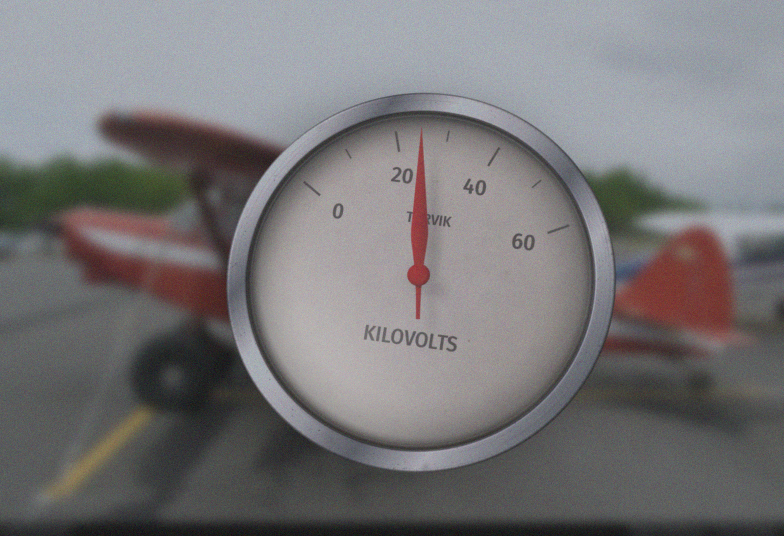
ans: kV 25
